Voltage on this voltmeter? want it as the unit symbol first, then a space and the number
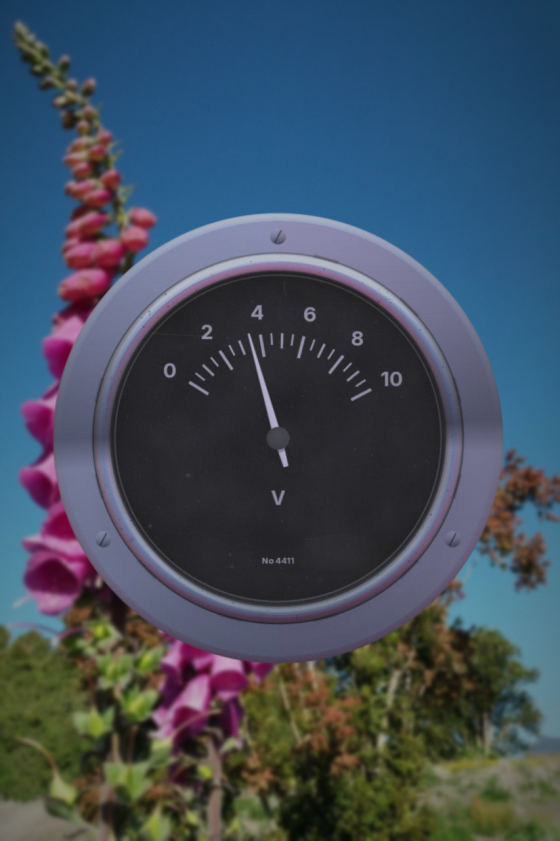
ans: V 3.5
